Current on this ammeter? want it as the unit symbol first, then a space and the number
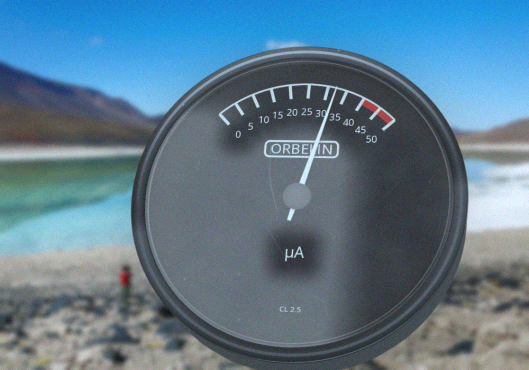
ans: µA 32.5
